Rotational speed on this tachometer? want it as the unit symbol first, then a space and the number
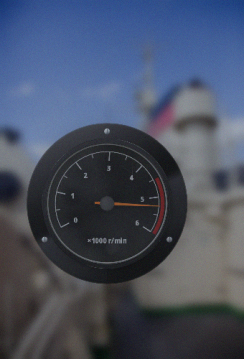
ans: rpm 5250
